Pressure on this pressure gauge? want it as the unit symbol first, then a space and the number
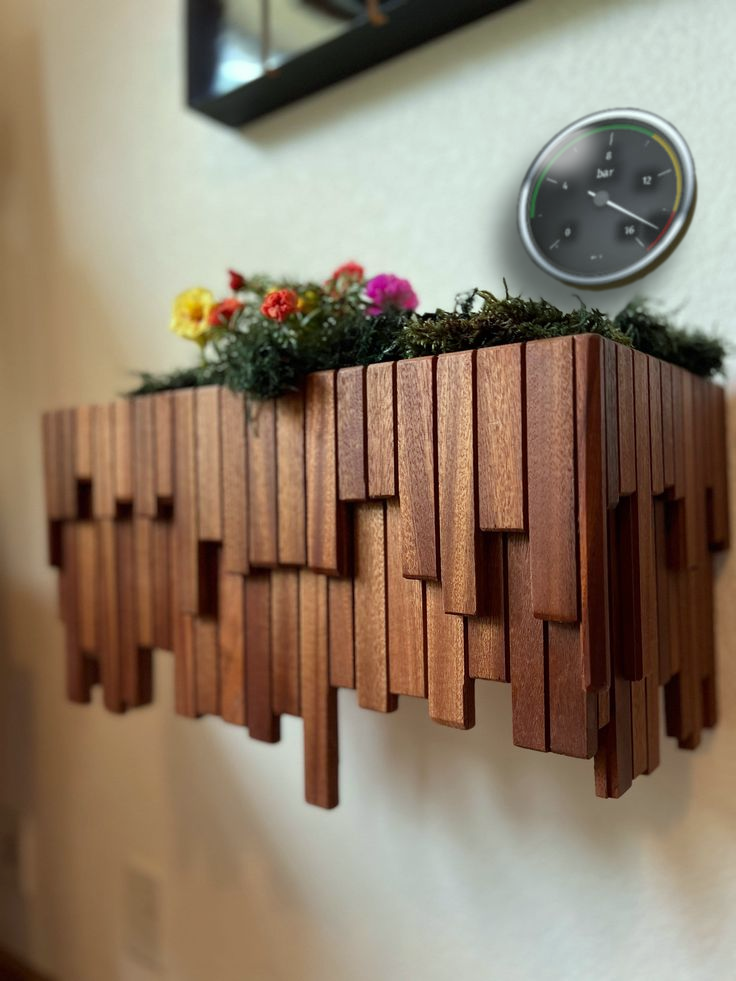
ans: bar 15
